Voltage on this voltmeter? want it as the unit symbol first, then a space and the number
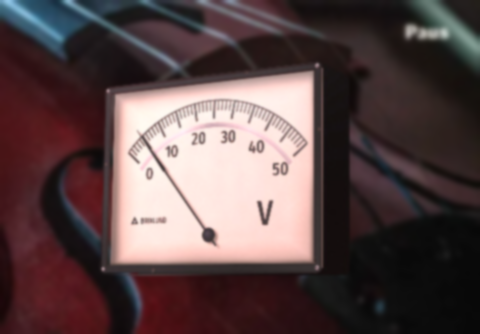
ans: V 5
